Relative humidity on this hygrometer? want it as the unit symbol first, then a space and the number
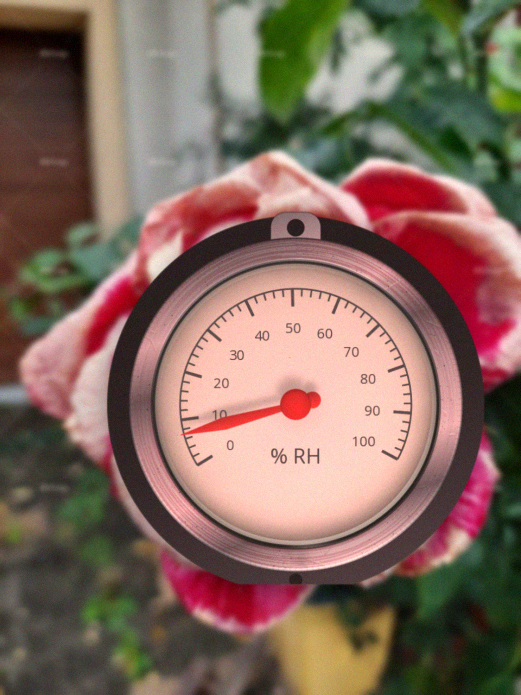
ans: % 7
